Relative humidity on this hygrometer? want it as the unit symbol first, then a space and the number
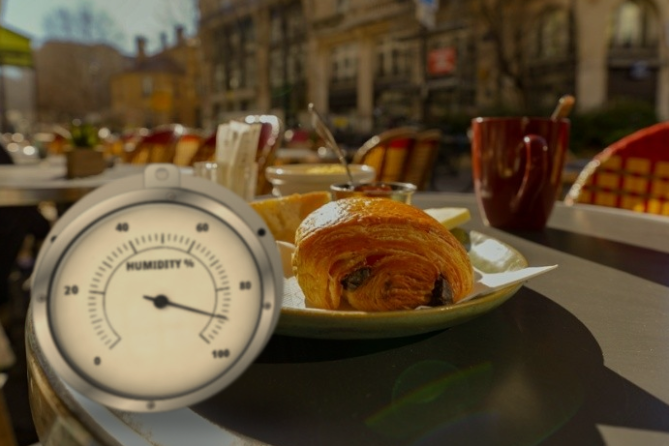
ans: % 90
